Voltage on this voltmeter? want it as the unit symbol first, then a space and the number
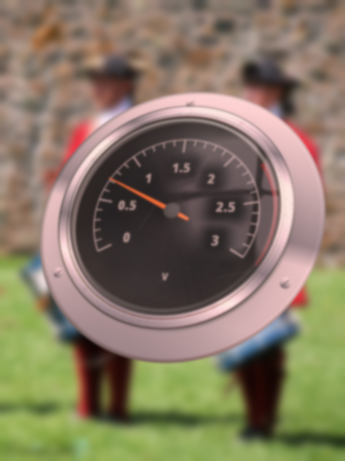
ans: V 0.7
